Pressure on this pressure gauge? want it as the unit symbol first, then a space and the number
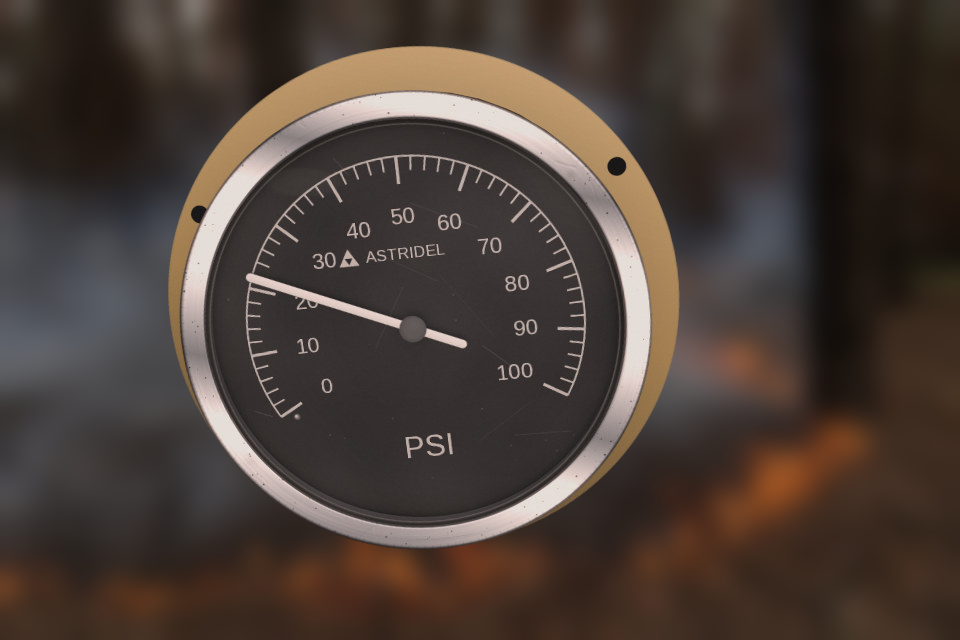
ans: psi 22
